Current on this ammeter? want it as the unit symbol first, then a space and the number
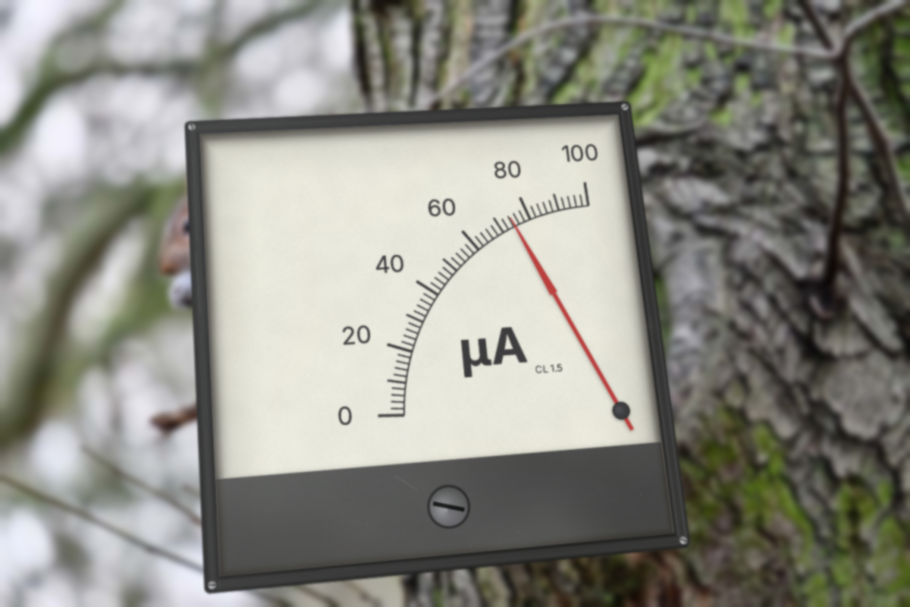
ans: µA 74
